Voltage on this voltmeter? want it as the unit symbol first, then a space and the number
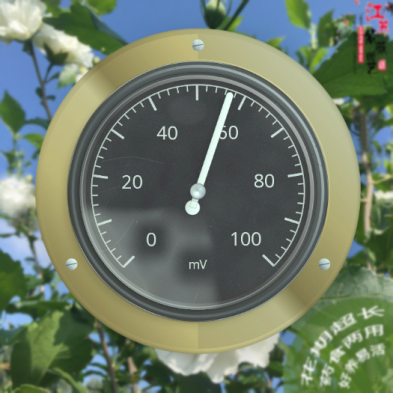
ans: mV 57
